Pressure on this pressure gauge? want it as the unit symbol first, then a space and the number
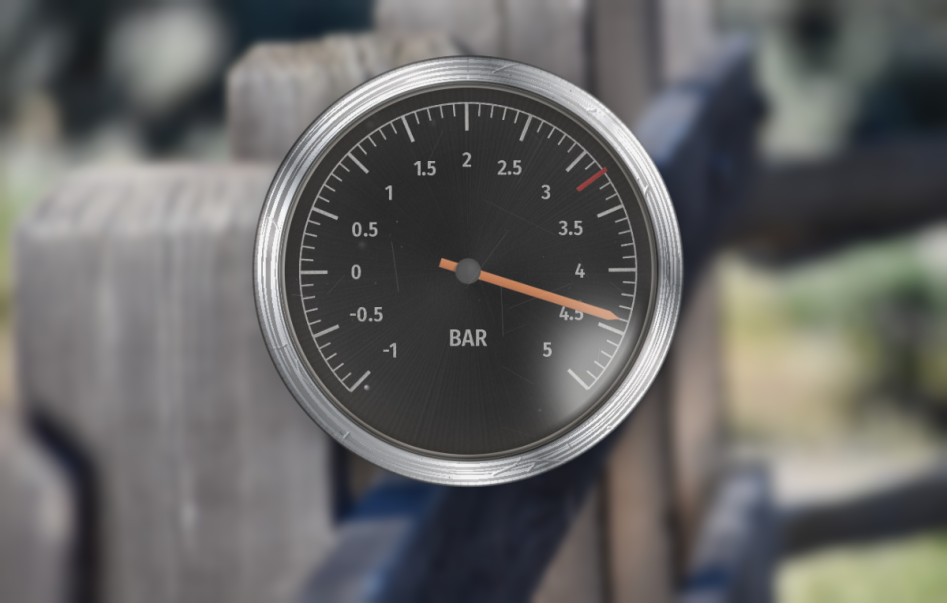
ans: bar 4.4
